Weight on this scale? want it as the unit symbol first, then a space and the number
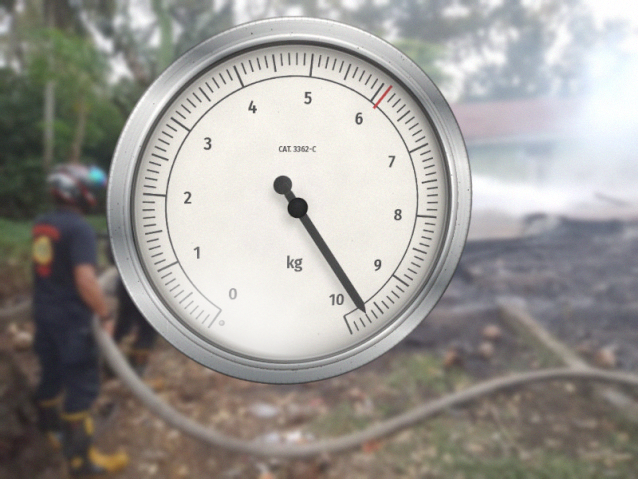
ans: kg 9.7
